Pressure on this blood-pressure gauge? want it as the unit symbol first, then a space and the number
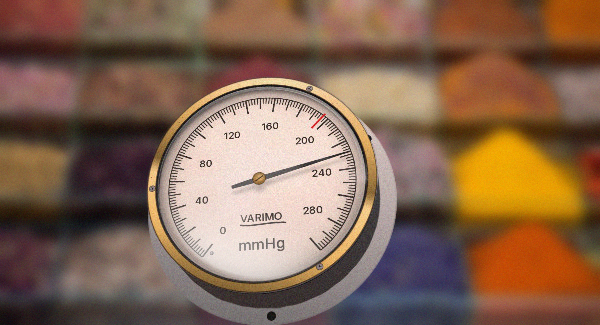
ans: mmHg 230
